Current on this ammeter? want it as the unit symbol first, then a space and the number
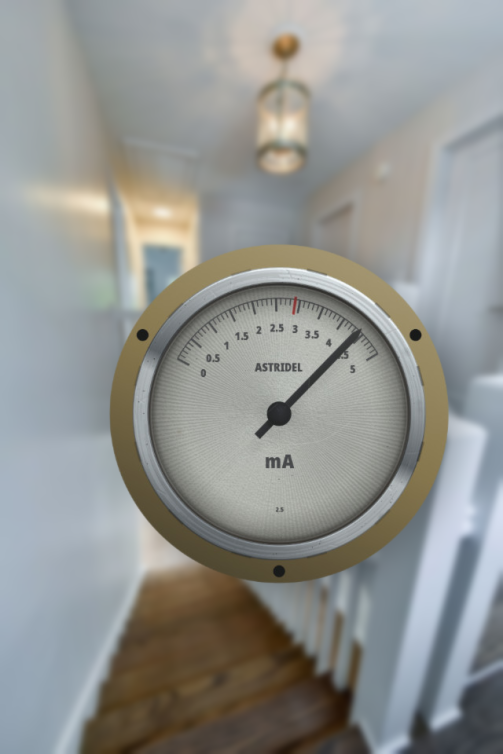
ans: mA 4.4
